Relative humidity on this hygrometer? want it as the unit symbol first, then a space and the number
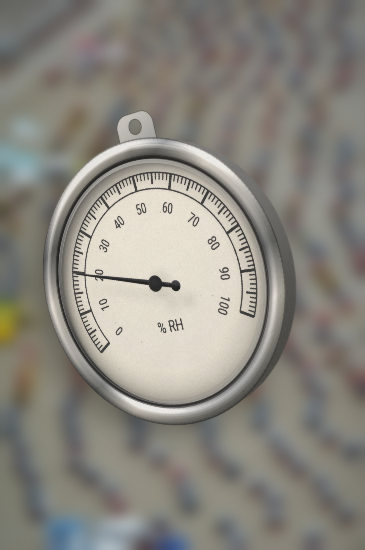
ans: % 20
